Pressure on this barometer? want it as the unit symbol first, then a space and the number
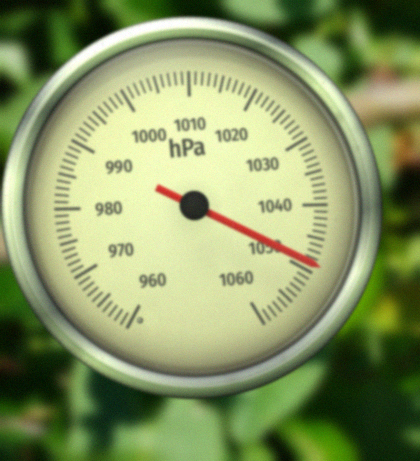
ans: hPa 1049
